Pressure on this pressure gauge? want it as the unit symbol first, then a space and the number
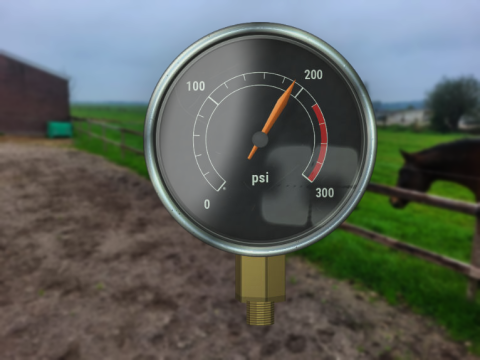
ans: psi 190
